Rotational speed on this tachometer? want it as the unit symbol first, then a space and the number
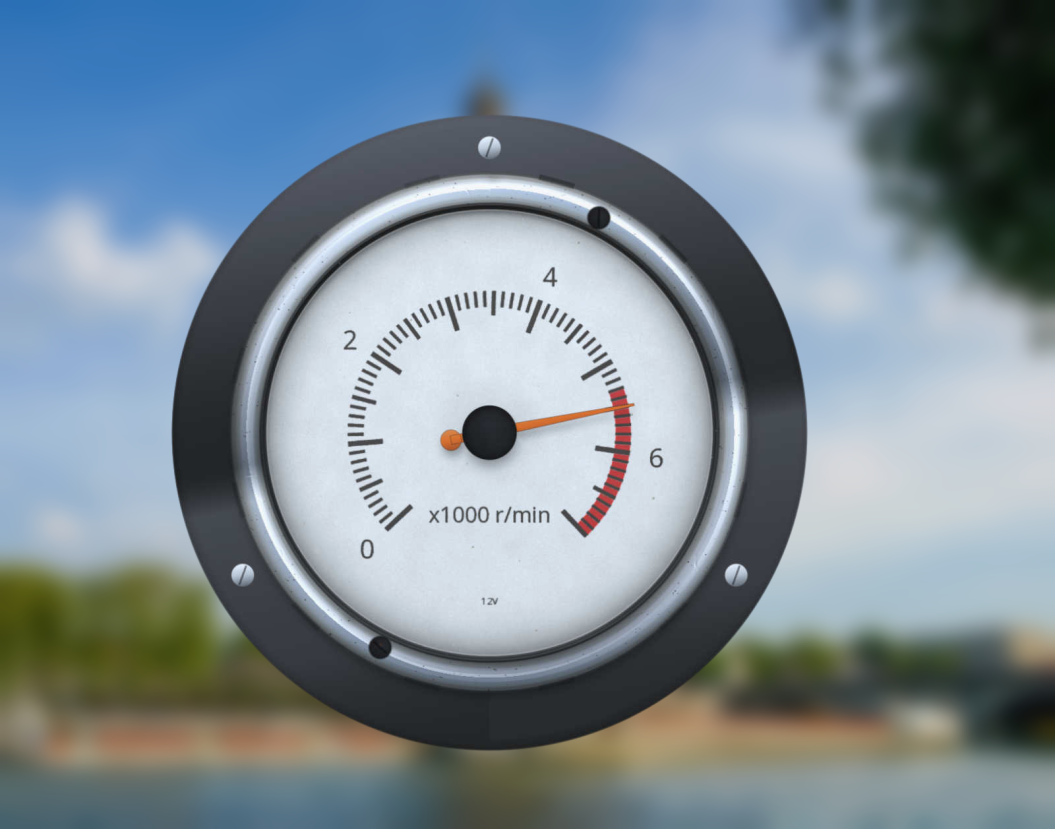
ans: rpm 5500
